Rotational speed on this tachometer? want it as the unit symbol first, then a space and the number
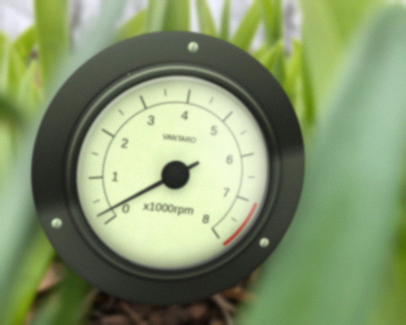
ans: rpm 250
